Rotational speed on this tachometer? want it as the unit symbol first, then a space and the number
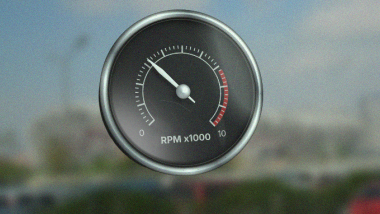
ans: rpm 3200
